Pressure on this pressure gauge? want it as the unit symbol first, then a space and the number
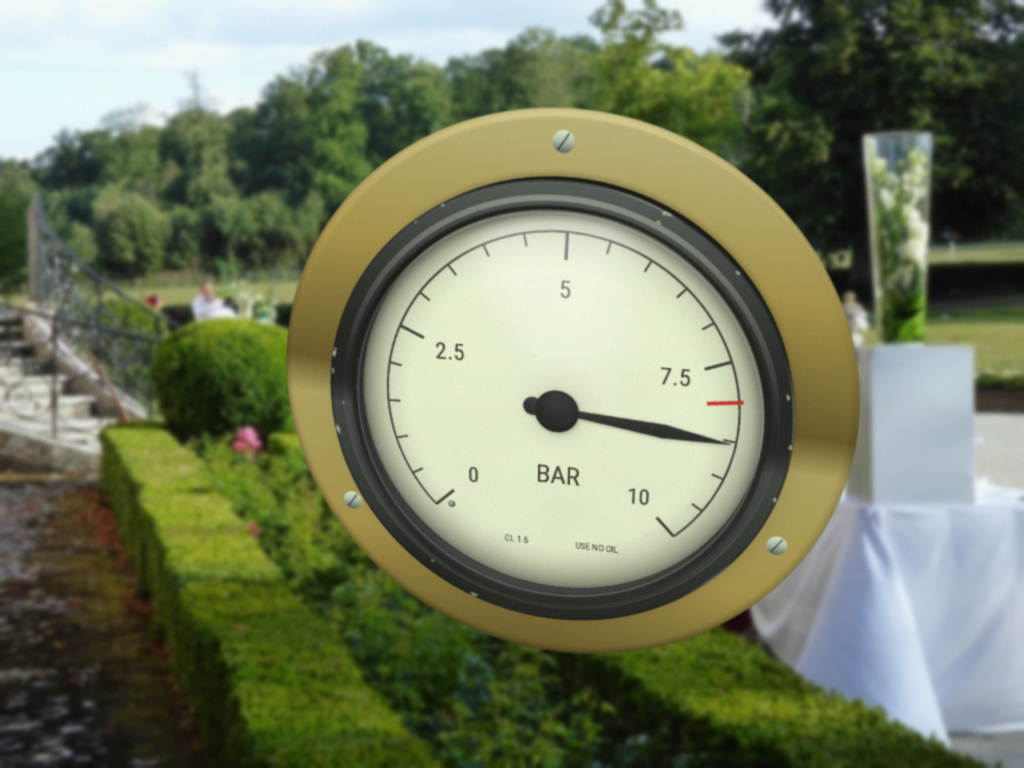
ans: bar 8.5
